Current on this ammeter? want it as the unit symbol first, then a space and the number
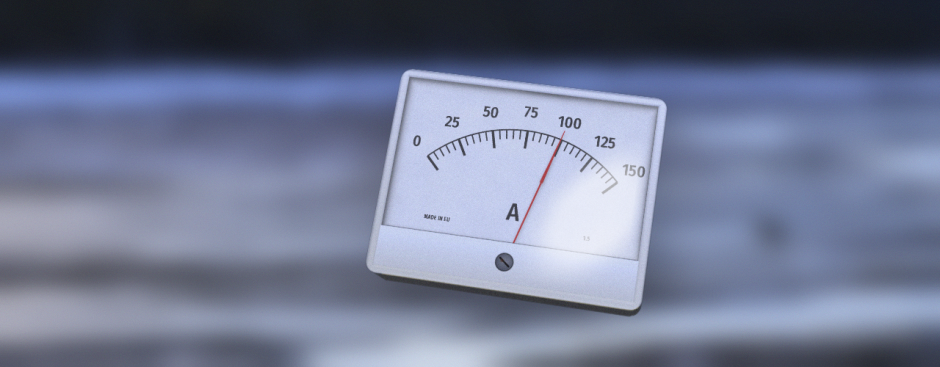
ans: A 100
